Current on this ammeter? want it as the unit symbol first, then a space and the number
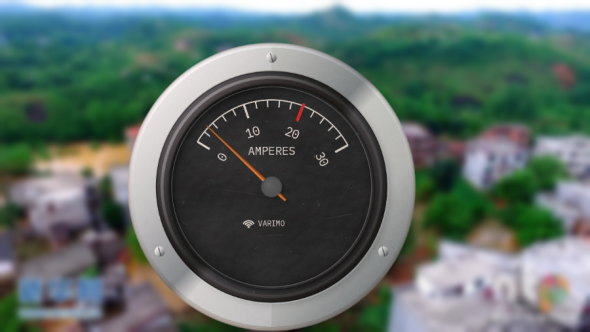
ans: A 3
